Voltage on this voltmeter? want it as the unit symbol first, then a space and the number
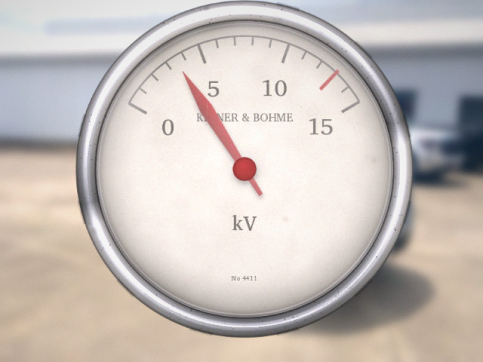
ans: kV 3.5
